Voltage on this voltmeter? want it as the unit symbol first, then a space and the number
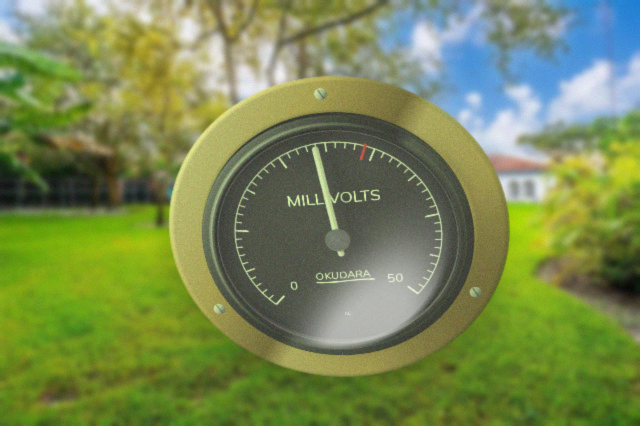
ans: mV 24
